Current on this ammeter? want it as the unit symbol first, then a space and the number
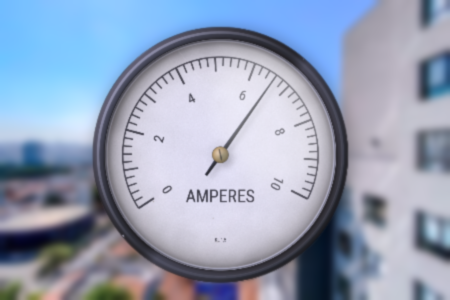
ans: A 6.6
